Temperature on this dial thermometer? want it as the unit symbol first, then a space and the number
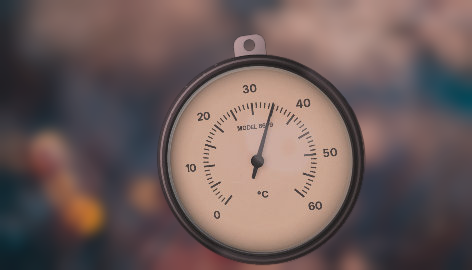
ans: °C 35
